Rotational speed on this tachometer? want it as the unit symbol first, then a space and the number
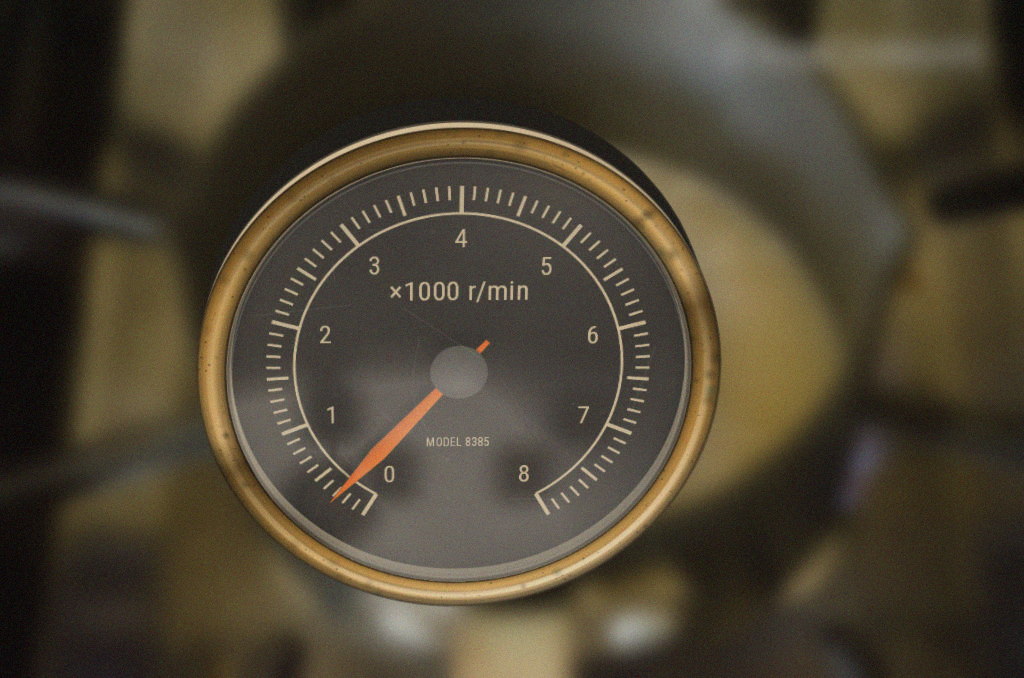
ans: rpm 300
